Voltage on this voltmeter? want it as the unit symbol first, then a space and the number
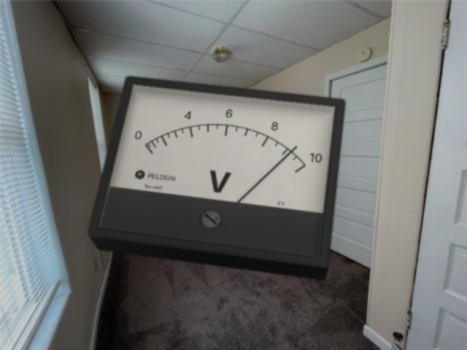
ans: V 9.25
